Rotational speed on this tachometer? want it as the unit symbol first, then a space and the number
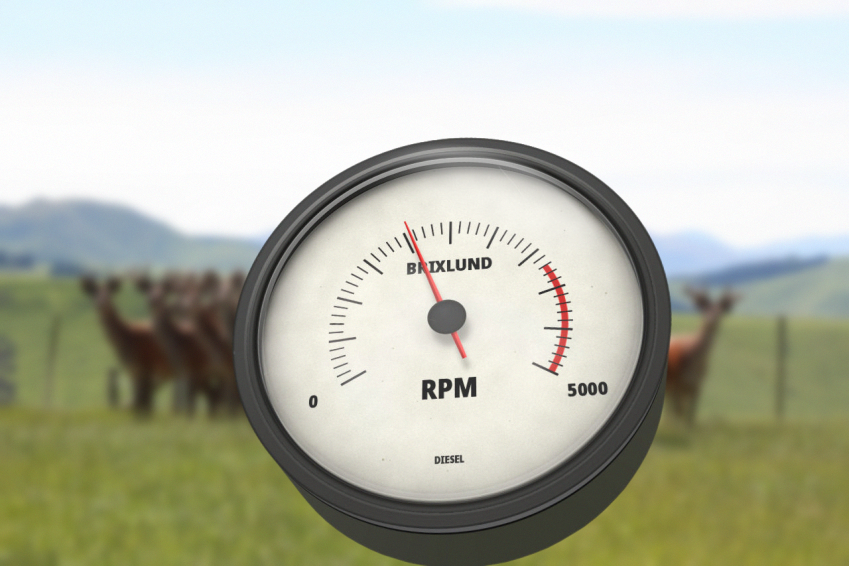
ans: rpm 2050
